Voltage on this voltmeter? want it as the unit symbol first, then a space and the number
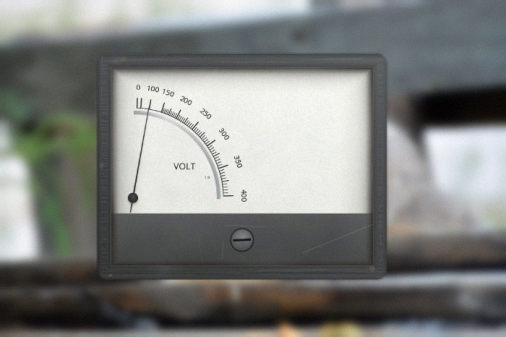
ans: V 100
